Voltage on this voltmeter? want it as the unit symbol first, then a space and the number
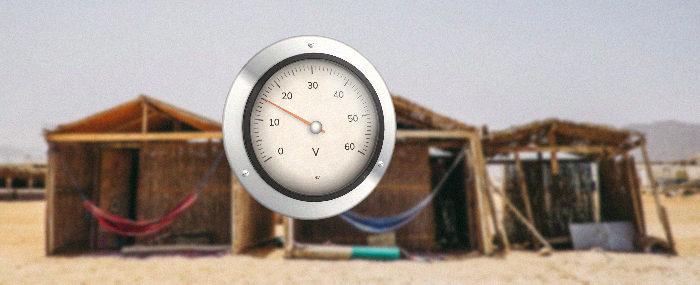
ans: V 15
